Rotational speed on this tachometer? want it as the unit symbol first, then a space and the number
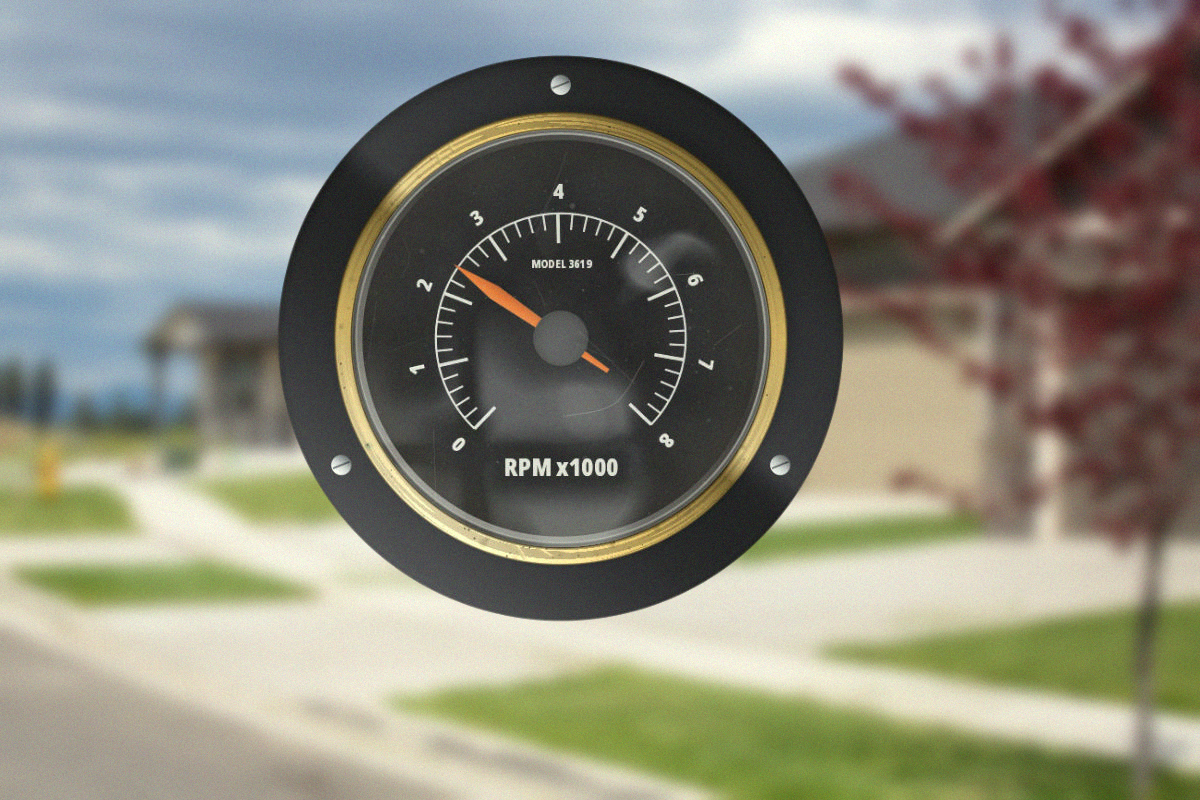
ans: rpm 2400
